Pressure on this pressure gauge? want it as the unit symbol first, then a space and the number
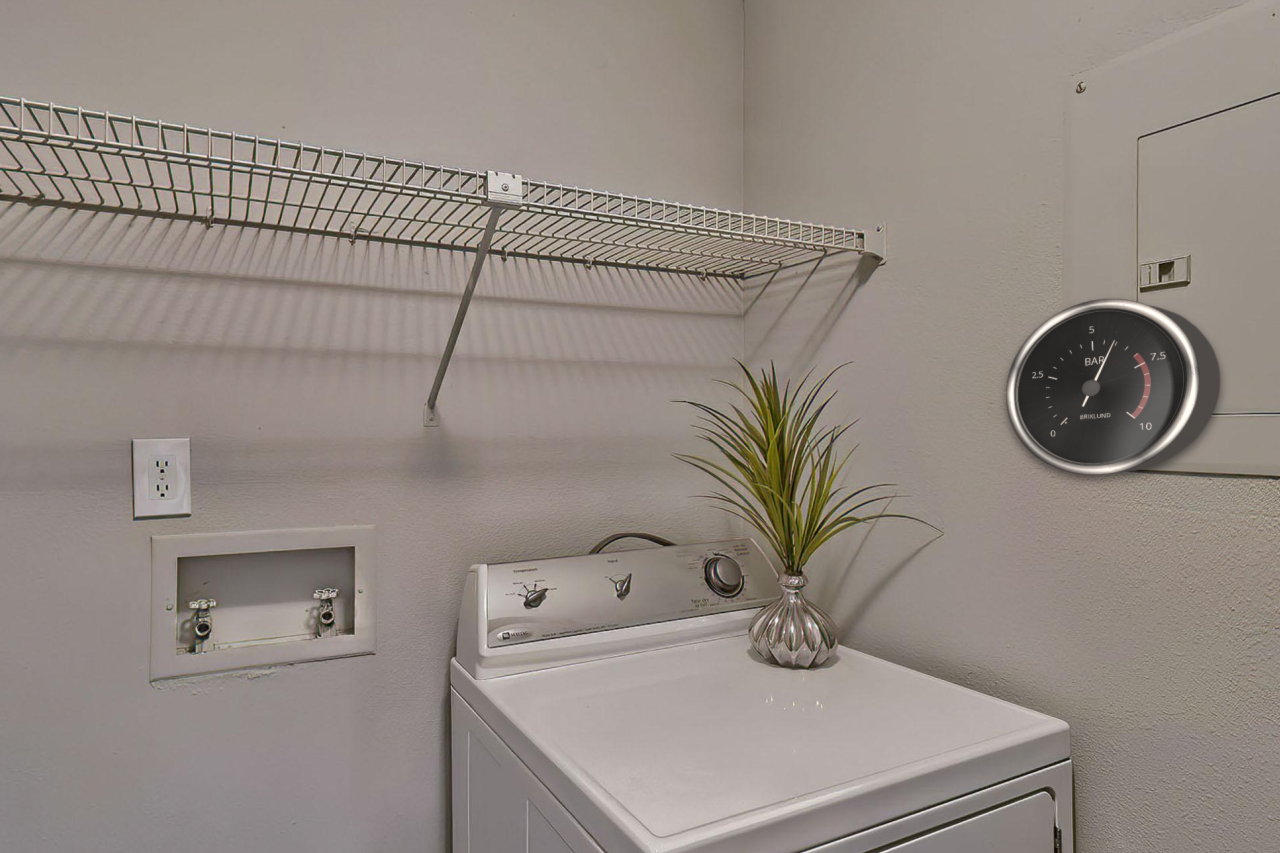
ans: bar 6
